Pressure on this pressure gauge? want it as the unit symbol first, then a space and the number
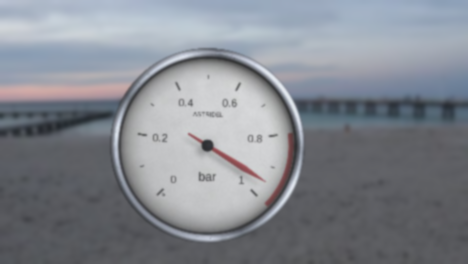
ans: bar 0.95
